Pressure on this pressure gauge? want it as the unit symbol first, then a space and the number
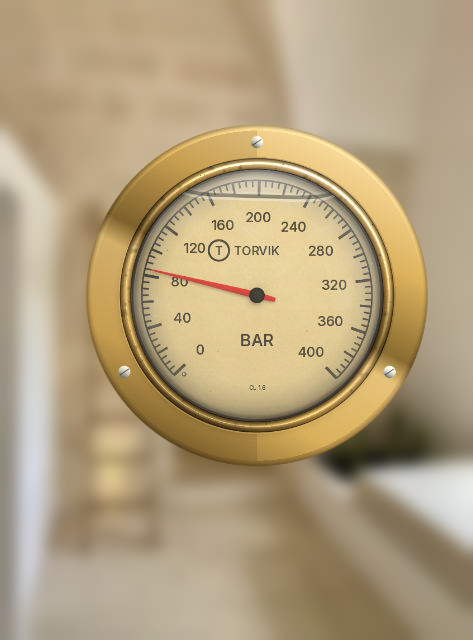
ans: bar 85
